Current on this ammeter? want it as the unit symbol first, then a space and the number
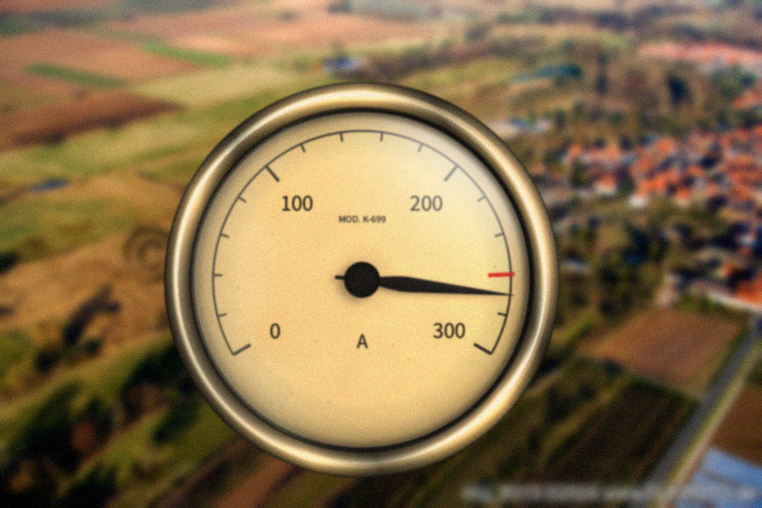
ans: A 270
